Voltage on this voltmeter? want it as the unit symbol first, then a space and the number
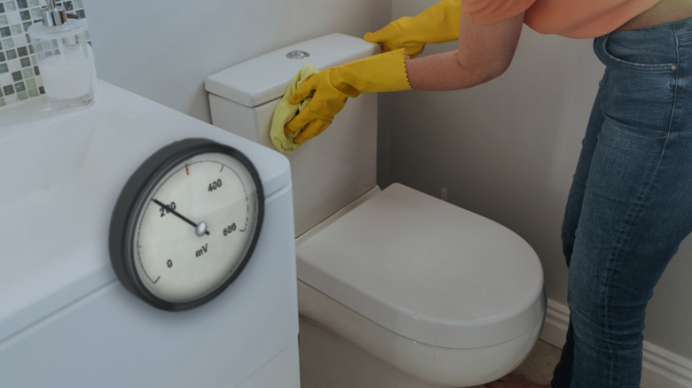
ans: mV 200
